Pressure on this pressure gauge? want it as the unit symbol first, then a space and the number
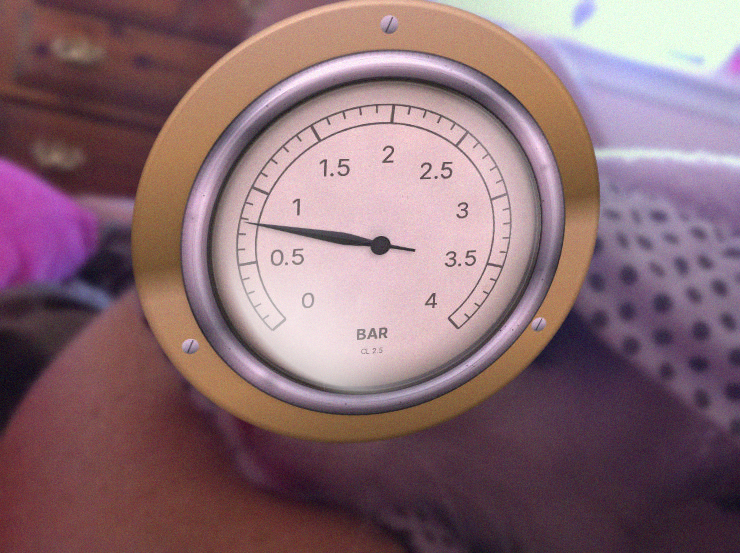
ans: bar 0.8
